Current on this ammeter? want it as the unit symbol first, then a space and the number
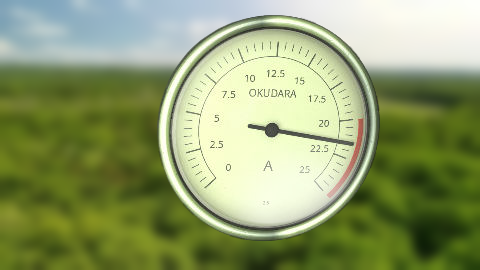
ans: A 21.5
